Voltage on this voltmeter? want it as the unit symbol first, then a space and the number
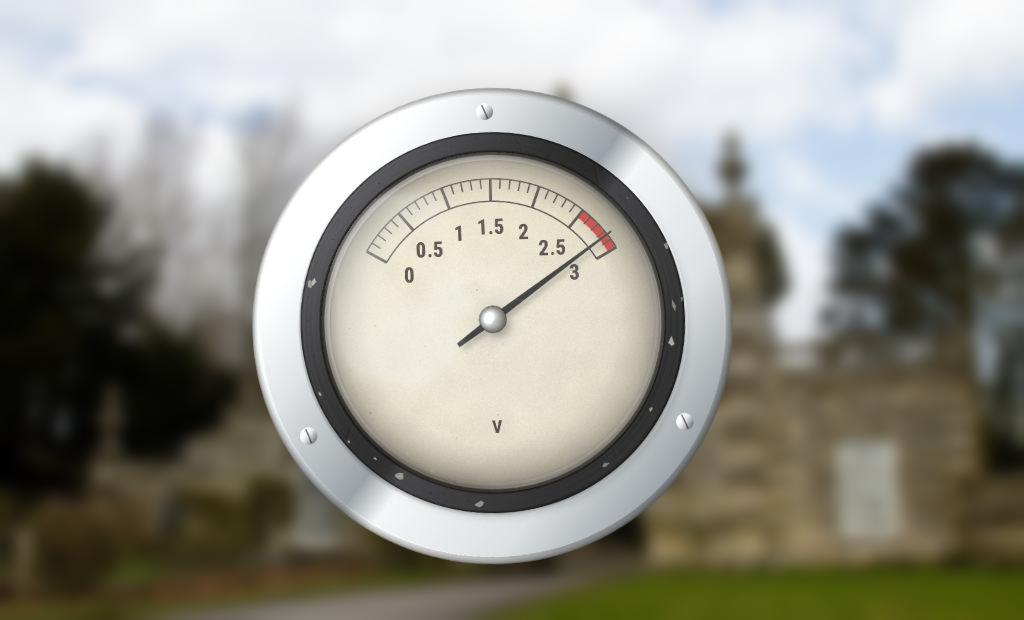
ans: V 2.85
